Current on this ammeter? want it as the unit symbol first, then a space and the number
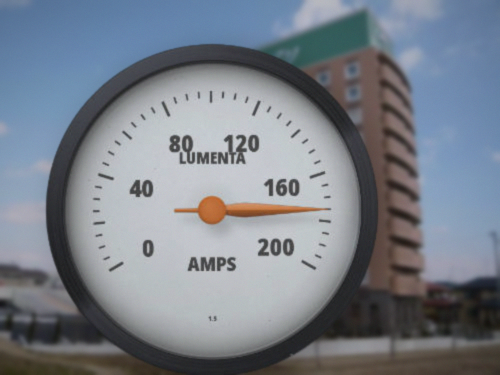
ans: A 175
